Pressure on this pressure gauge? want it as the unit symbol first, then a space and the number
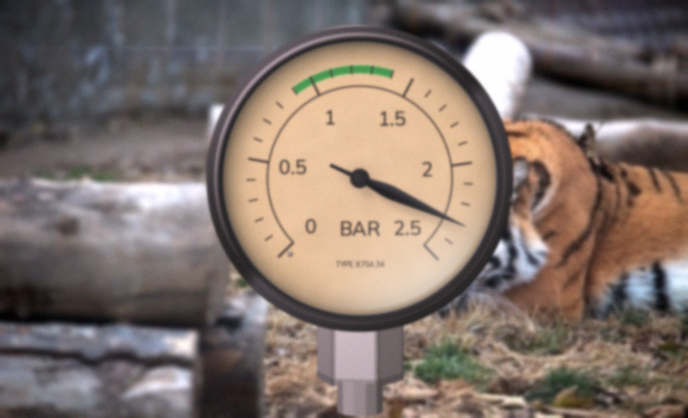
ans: bar 2.3
